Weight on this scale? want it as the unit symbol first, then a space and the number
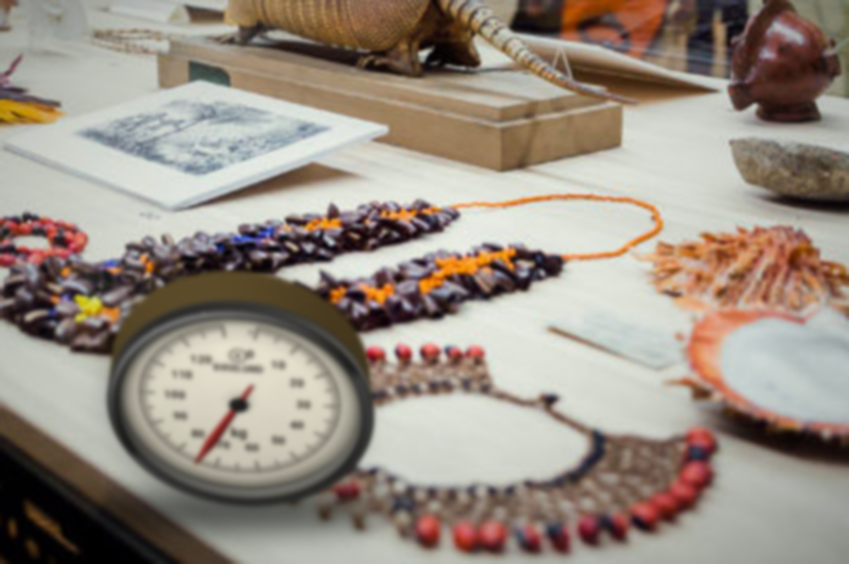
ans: kg 75
